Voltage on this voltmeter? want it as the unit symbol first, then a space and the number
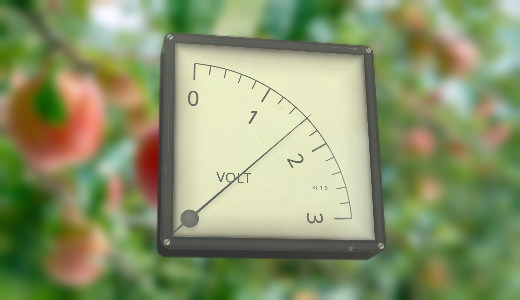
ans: V 1.6
